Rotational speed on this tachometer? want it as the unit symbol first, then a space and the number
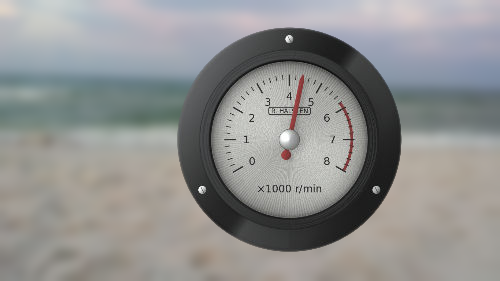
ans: rpm 4400
